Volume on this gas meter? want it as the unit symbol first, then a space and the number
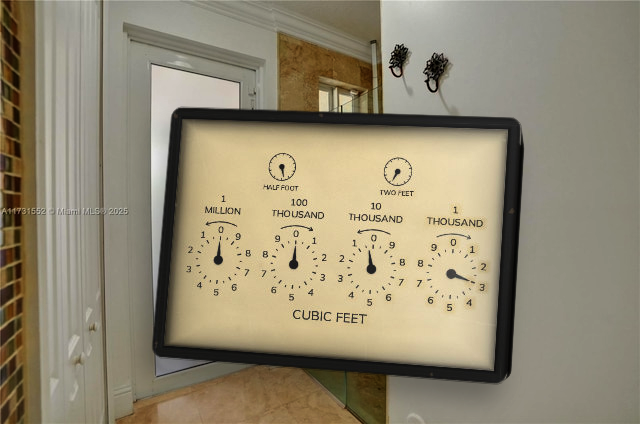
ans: ft³ 300
